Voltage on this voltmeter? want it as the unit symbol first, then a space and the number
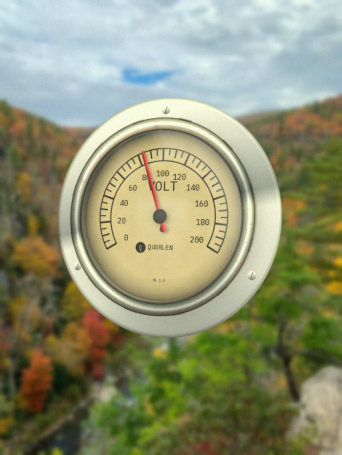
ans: V 85
